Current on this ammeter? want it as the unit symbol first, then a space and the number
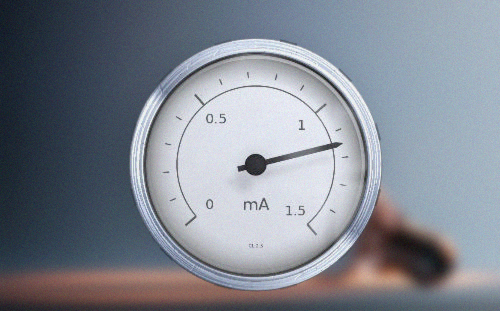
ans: mA 1.15
